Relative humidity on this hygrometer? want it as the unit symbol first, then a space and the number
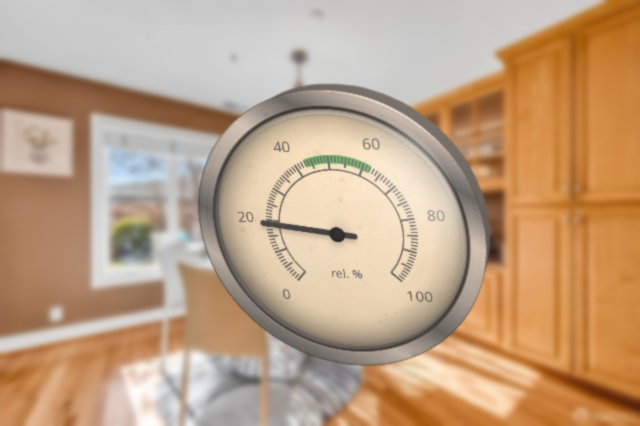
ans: % 20
